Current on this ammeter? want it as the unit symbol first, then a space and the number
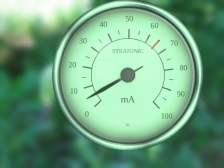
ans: mA 5
